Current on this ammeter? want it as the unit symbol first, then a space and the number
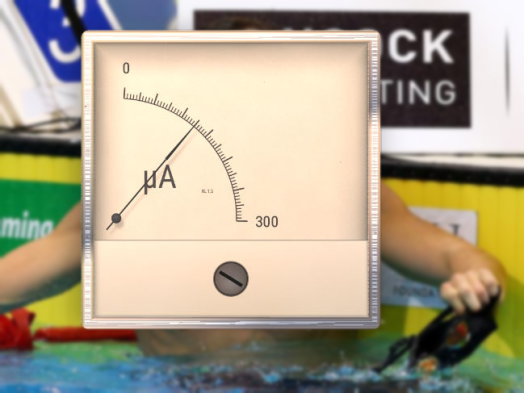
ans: µA 125
